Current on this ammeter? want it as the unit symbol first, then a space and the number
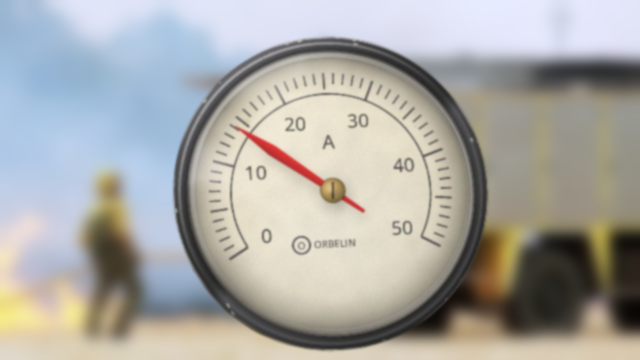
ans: A 14
